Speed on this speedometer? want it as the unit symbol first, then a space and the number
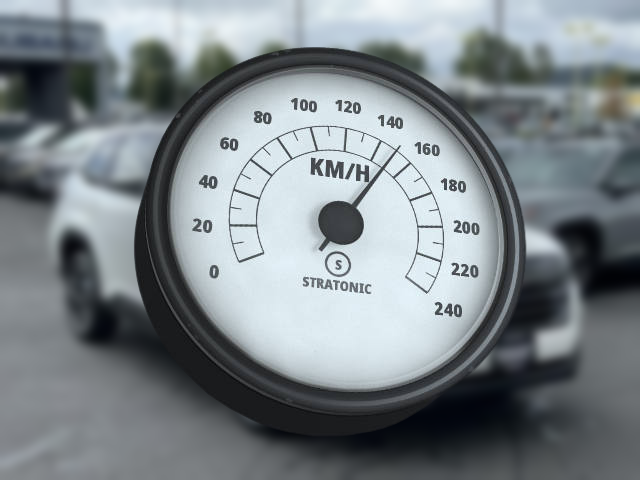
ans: km/h 150
